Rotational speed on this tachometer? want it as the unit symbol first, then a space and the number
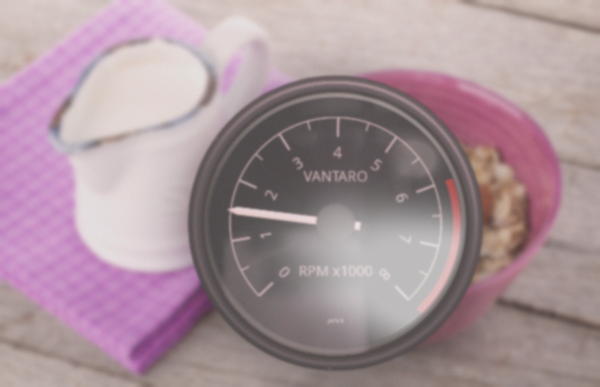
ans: rpm 1500
